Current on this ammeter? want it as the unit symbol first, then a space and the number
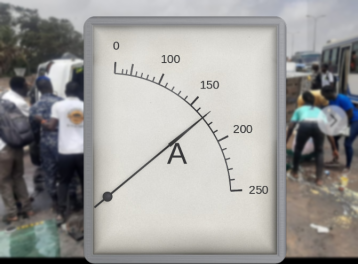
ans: A 170
